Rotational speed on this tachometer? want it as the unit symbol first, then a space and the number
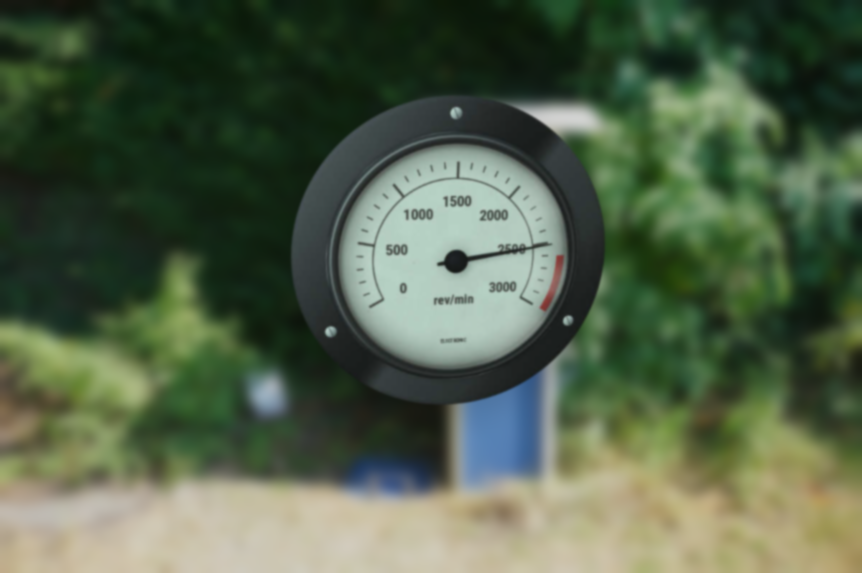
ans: rpm 2500
